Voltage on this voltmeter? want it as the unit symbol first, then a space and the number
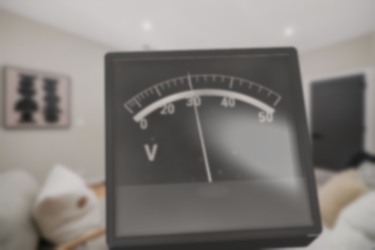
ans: V 30
